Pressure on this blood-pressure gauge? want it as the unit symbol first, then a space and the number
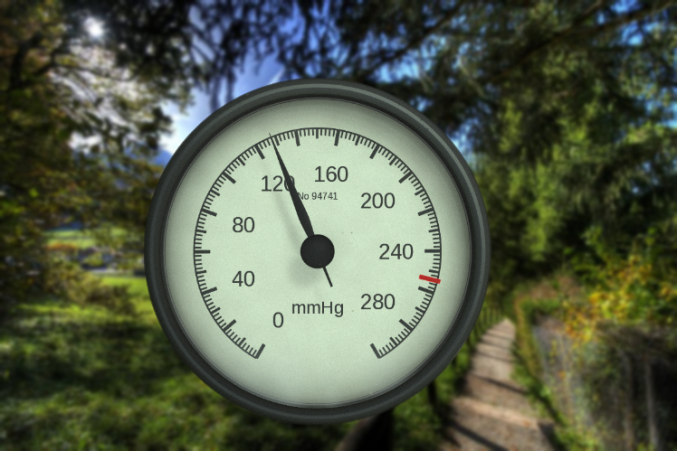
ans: mmHg 128
